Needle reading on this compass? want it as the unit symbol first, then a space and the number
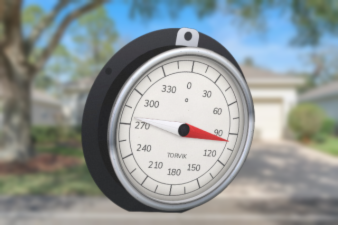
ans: ° 97.5
